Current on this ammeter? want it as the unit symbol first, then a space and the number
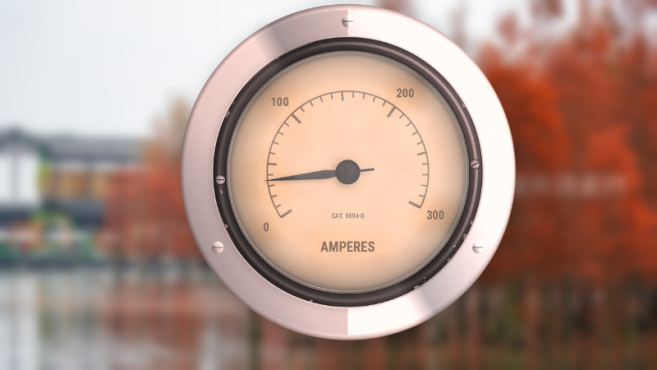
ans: A 35
